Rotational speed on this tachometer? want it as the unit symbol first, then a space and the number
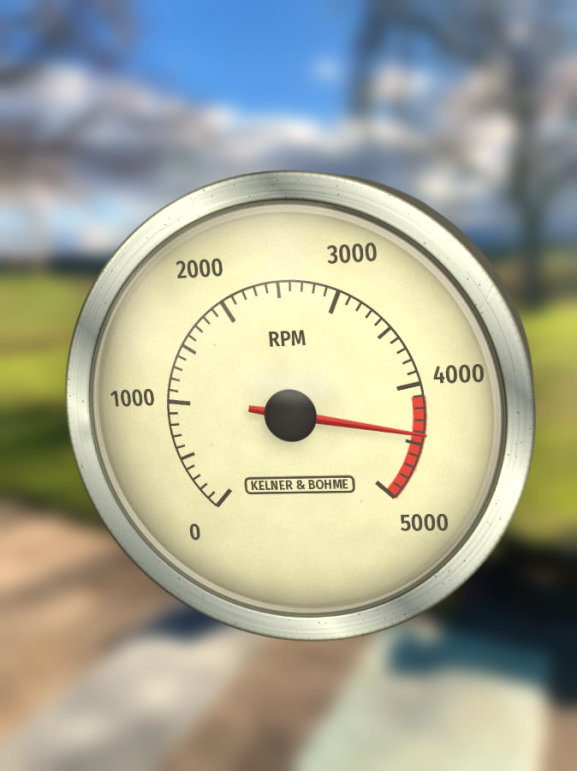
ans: rpm 4400
